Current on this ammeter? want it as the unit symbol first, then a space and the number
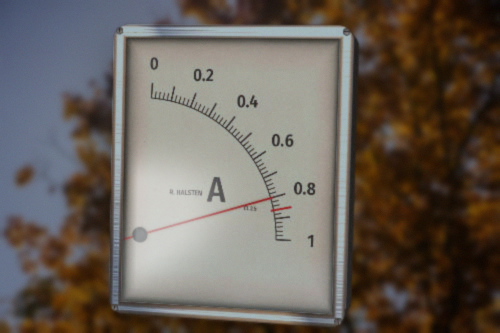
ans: A 0.8
